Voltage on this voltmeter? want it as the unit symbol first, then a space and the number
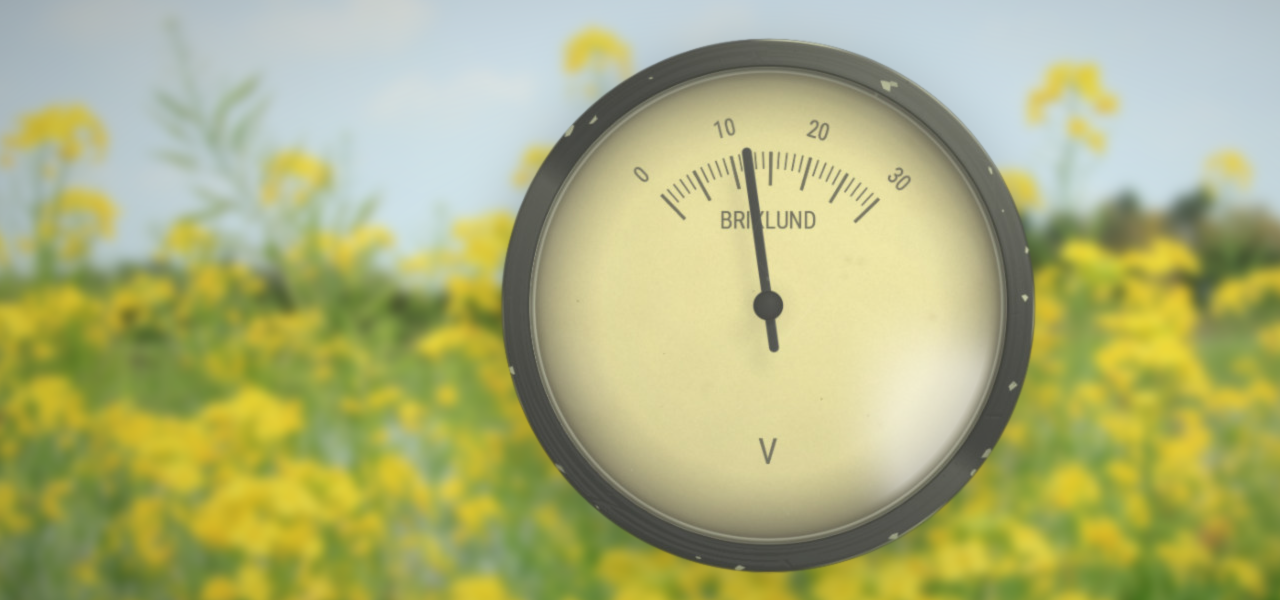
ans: V 12
